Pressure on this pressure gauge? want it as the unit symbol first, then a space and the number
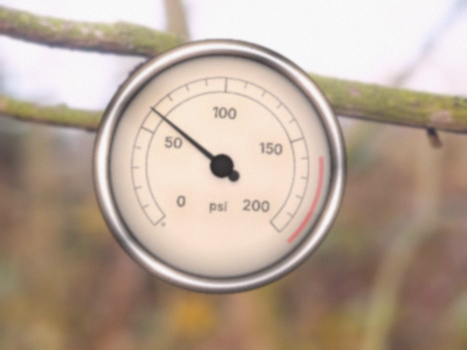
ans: psi 60
